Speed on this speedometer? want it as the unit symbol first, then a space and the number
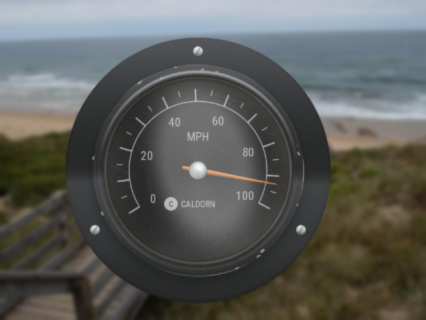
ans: mph 92.5
